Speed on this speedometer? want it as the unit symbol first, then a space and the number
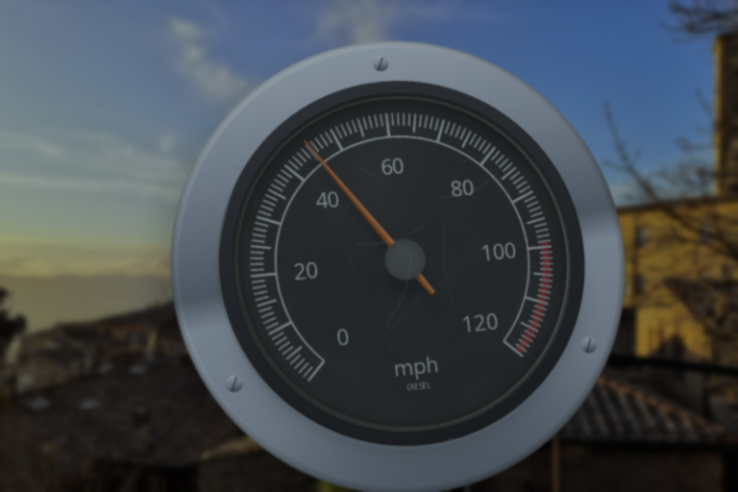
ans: mph 45
